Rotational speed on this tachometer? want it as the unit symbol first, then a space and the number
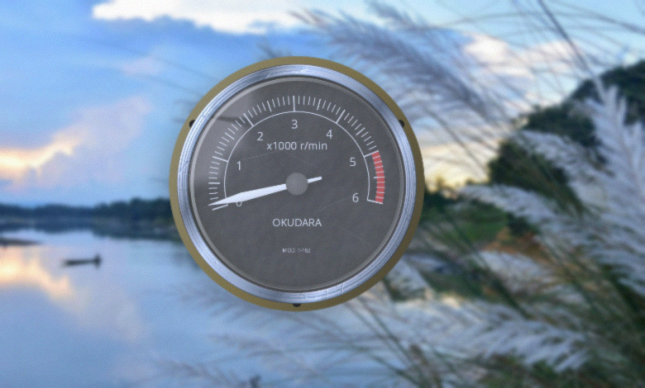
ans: rpm 100
